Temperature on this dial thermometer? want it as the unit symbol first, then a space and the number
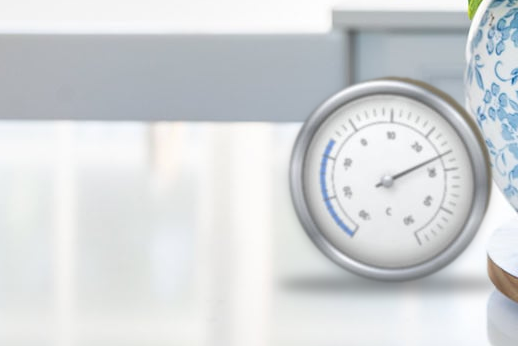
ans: °C 26
